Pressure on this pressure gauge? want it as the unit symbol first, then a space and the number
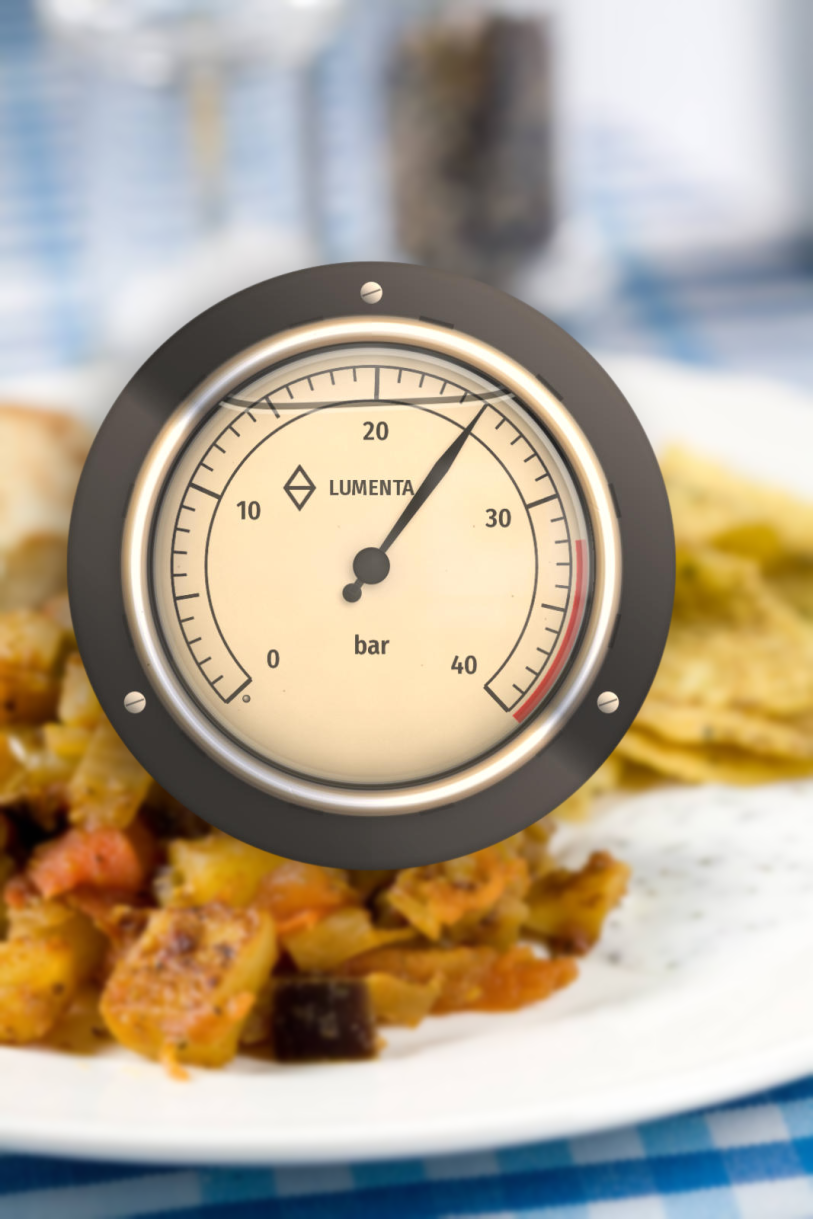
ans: bar 25
